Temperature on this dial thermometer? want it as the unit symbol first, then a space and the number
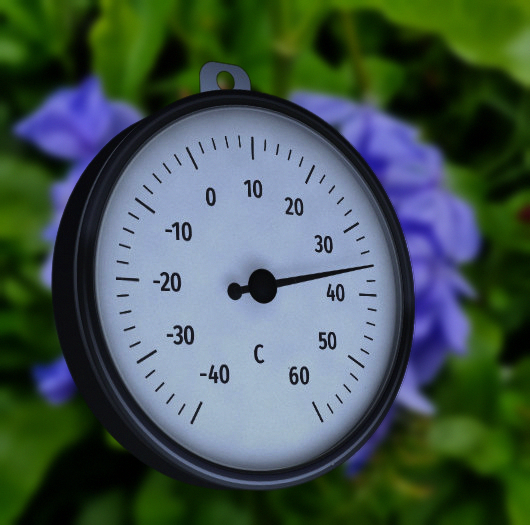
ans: °C 36
